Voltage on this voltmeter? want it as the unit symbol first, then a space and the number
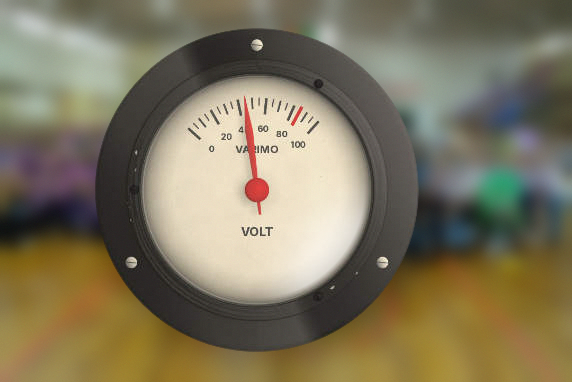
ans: V 45
